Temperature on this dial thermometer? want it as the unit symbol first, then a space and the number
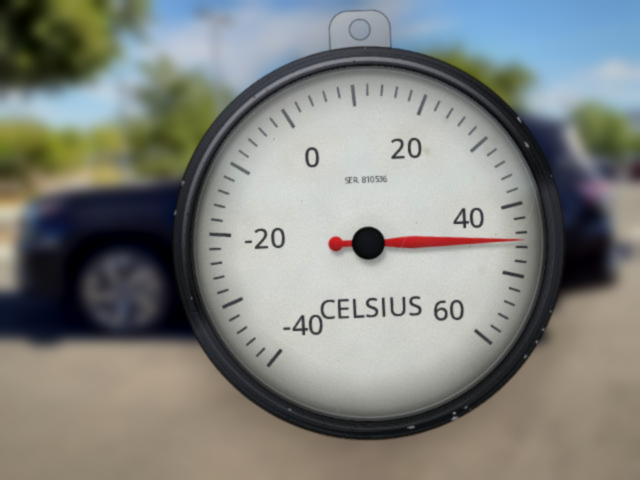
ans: °C 45
